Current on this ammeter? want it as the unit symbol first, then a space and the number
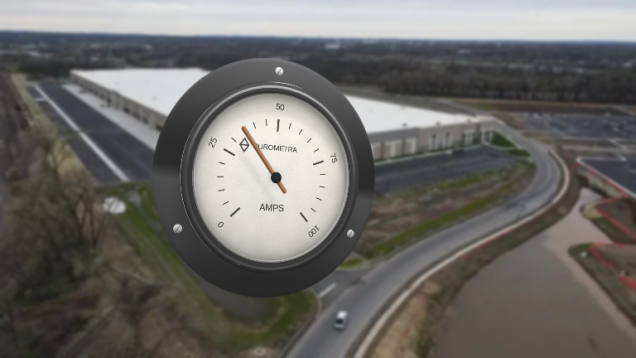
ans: A 35
